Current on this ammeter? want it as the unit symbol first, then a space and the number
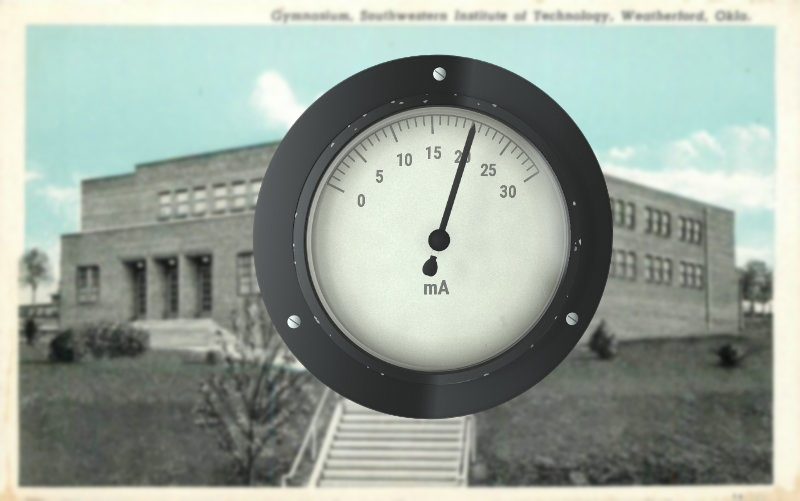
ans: mA 20
